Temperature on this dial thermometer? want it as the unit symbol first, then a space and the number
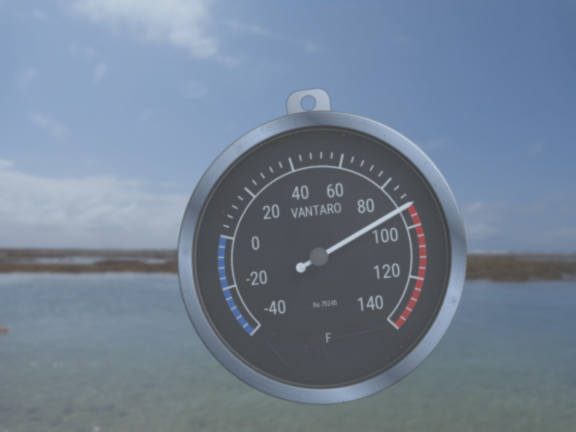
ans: °F 92
